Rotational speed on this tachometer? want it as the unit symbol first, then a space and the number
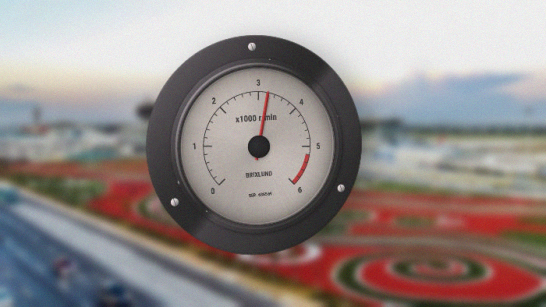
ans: rpm 3200
